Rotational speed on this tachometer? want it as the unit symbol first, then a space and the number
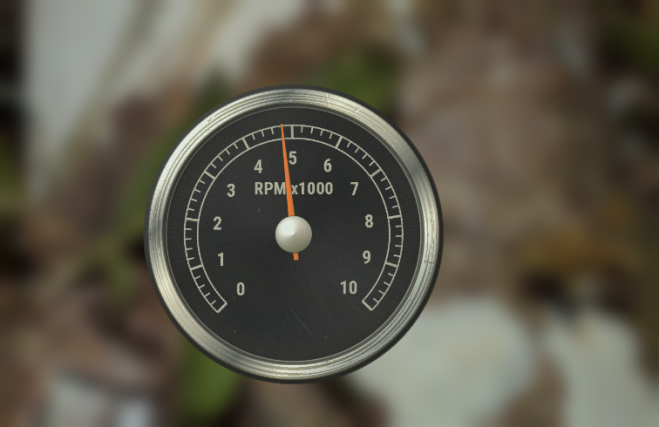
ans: rpm 4800
